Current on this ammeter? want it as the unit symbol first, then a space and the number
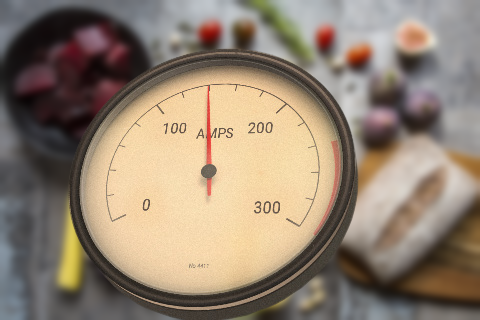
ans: A 140
